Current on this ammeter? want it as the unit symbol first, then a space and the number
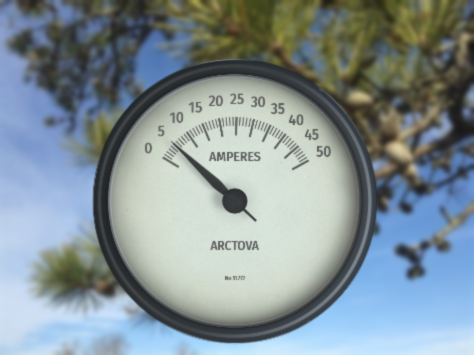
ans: A 5
